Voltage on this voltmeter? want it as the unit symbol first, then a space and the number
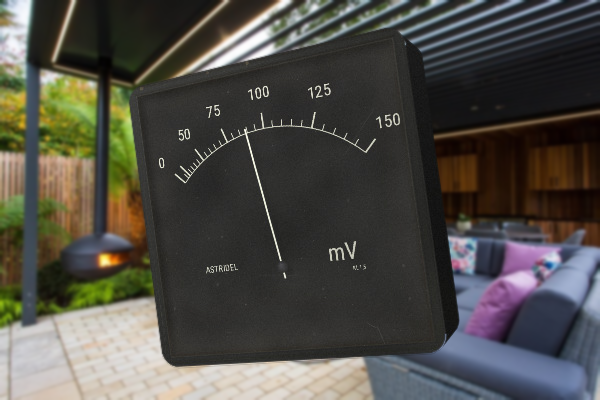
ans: mV 90
